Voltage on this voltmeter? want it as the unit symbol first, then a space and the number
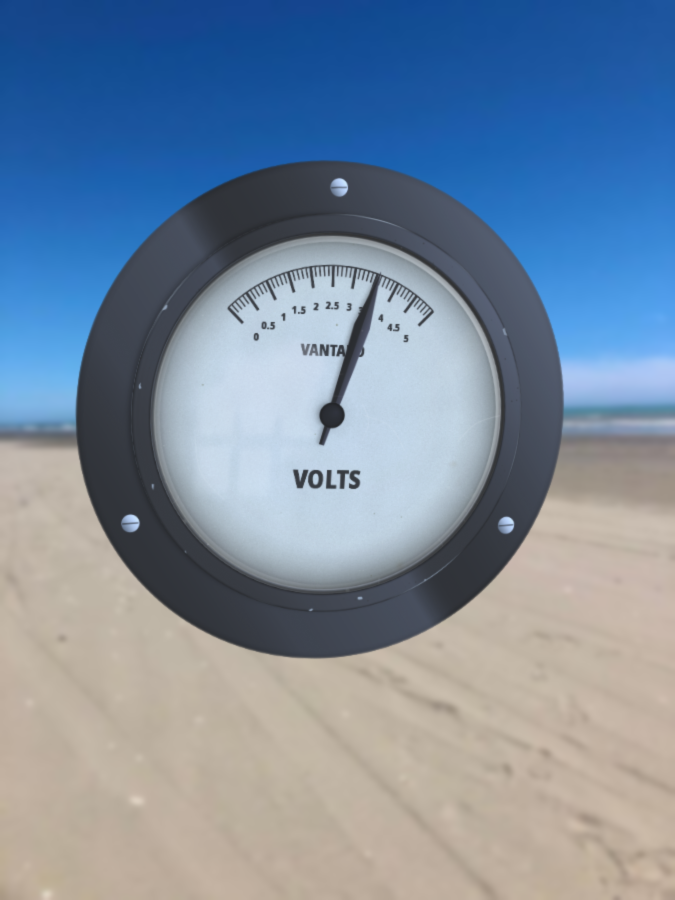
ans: V 3.5
